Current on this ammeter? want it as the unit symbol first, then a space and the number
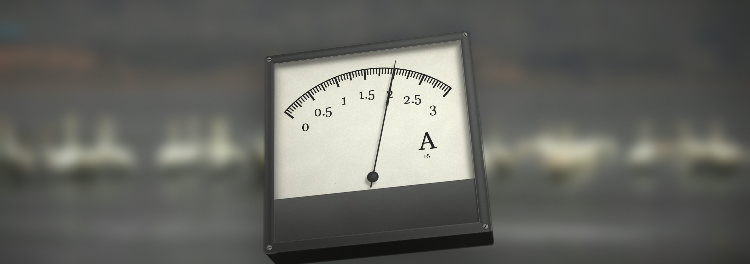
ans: A 2
